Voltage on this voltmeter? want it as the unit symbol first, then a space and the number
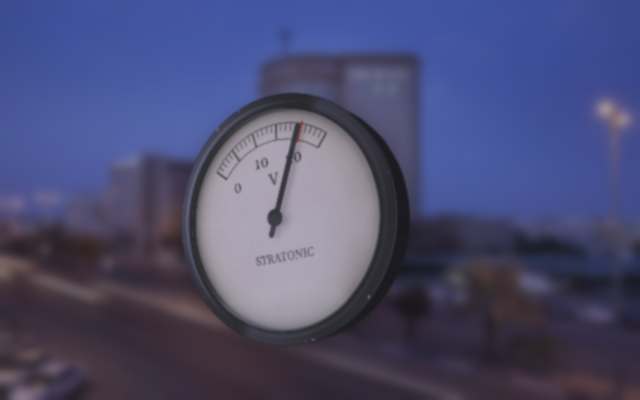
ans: V 20
